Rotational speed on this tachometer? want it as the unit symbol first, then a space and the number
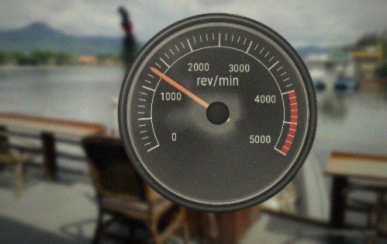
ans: rpm 1300
